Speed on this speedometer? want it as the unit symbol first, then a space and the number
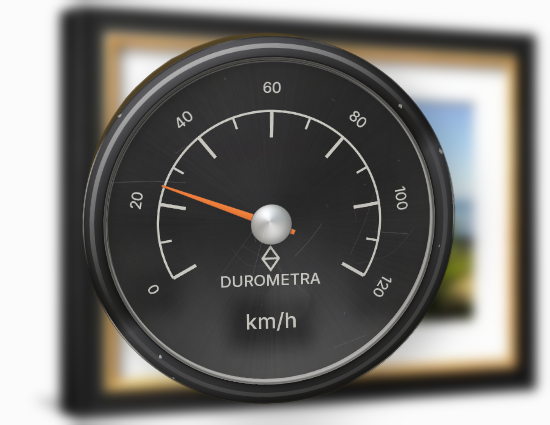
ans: km/h 25
